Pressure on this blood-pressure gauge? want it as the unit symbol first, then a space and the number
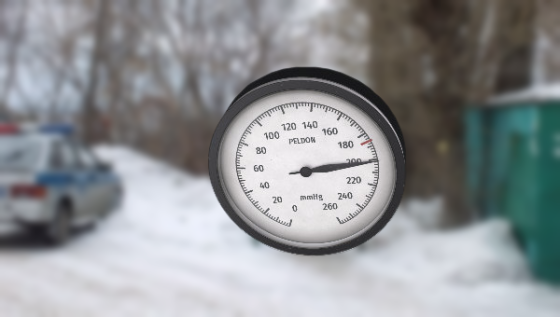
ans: mmHg 200
